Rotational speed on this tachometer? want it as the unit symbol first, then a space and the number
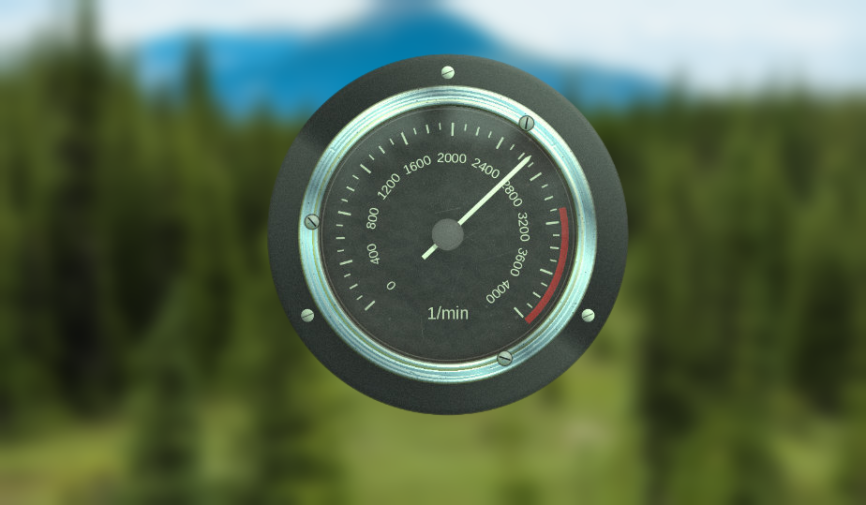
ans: rpm 2650
